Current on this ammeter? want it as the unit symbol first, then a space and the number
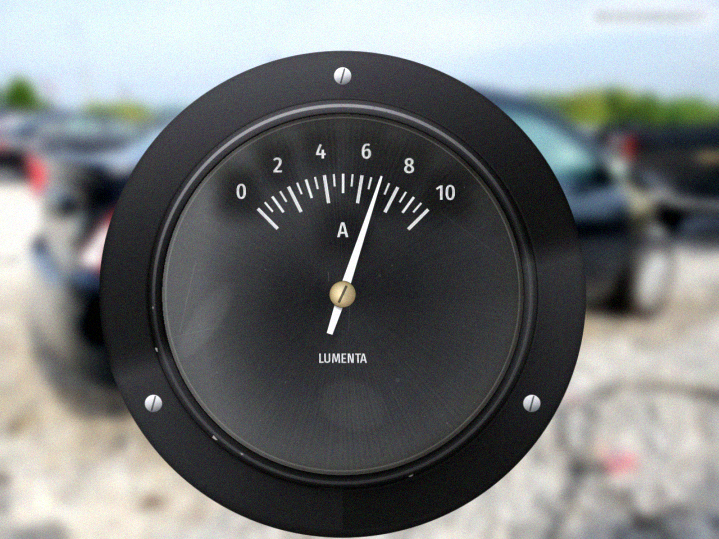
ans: A 7
